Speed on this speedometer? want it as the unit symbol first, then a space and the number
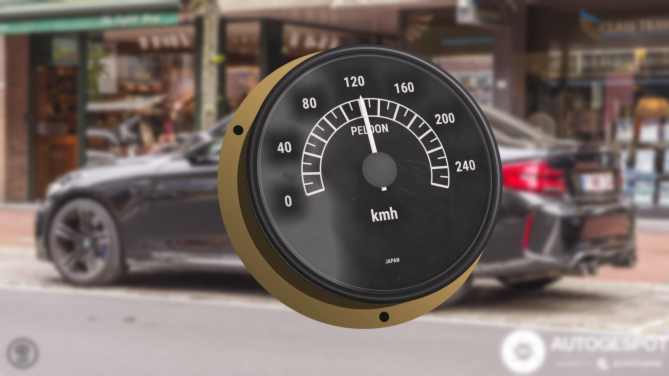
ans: km/h 120
